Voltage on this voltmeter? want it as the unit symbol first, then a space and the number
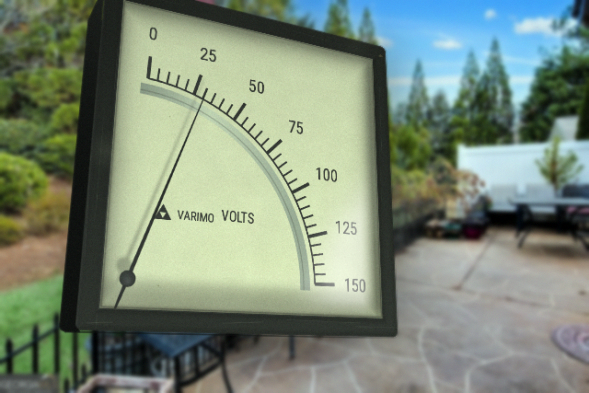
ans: V 30
